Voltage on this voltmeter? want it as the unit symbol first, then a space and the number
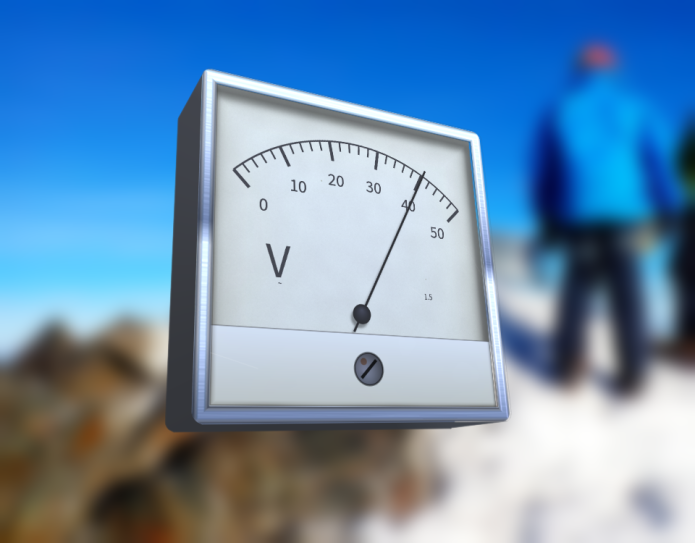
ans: V 40
